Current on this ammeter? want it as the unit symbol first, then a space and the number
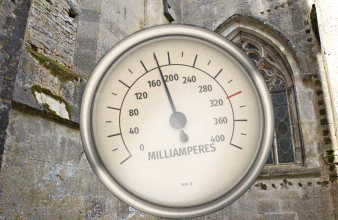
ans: mA 180
